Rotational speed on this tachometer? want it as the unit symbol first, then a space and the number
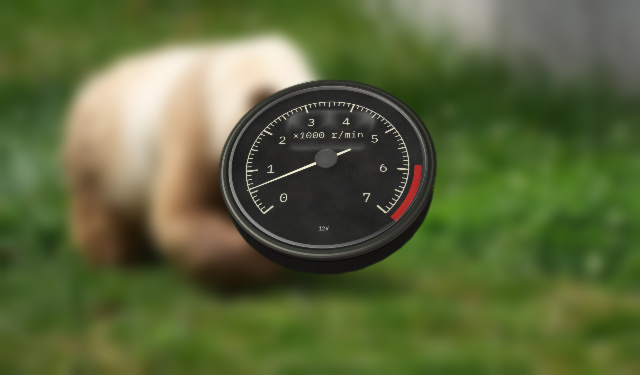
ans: rpm 500
